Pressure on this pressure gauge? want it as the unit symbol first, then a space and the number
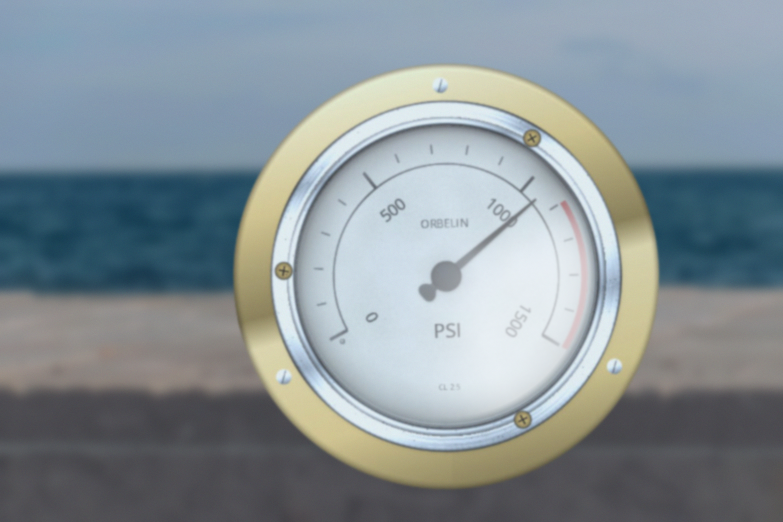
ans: psi 1050
